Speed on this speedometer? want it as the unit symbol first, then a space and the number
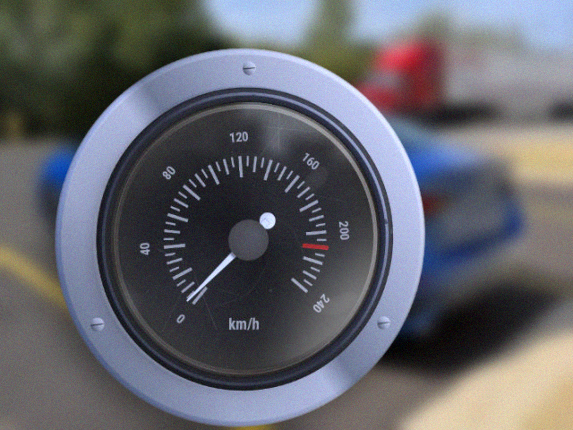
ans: km/h 5
